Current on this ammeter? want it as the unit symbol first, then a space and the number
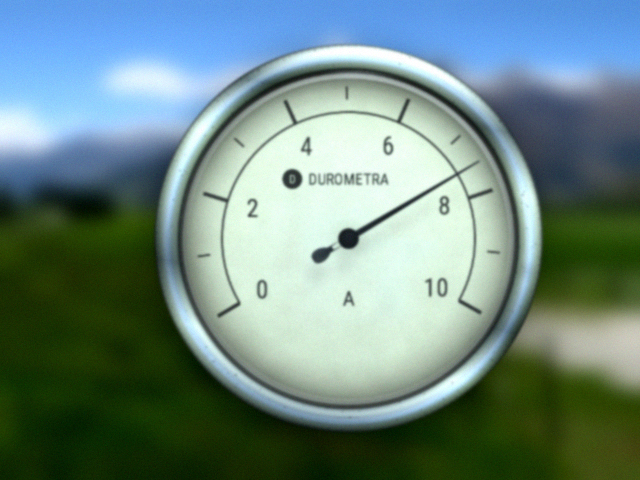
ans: A 7.5
